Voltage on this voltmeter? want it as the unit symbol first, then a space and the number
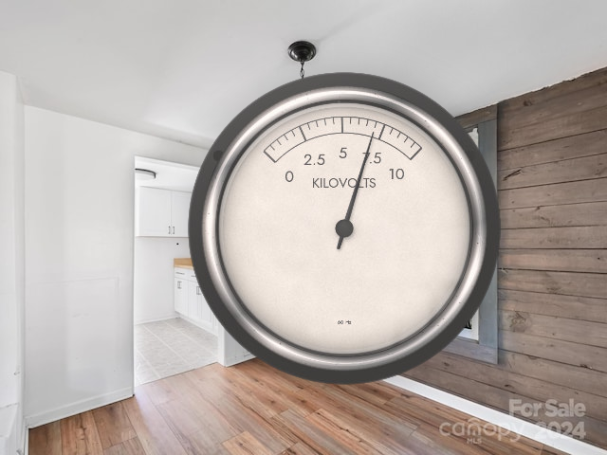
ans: kV 7
